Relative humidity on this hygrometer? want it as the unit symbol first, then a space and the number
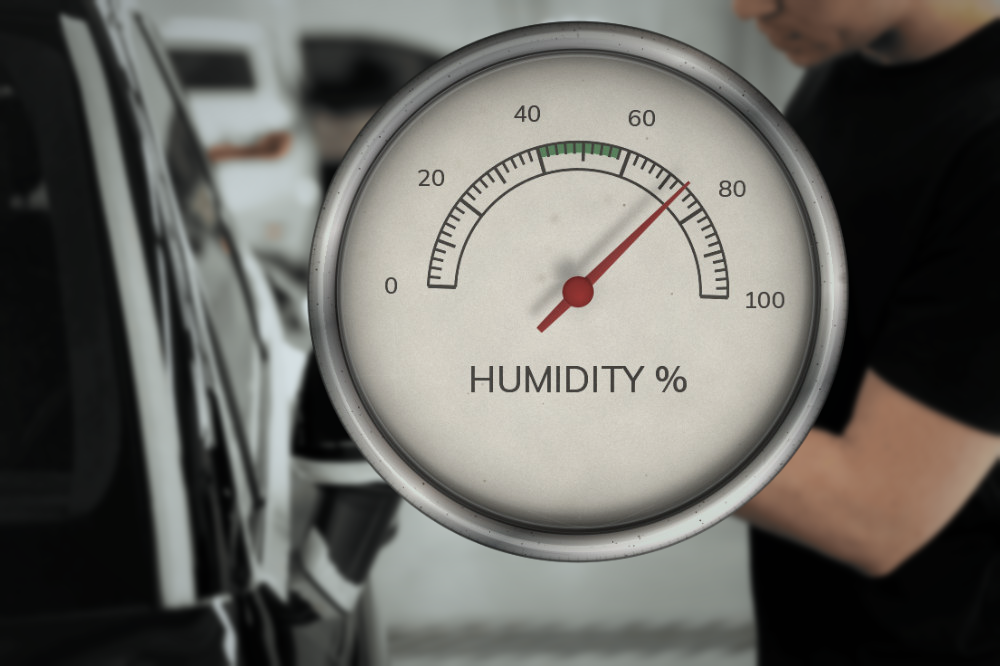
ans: % 74
